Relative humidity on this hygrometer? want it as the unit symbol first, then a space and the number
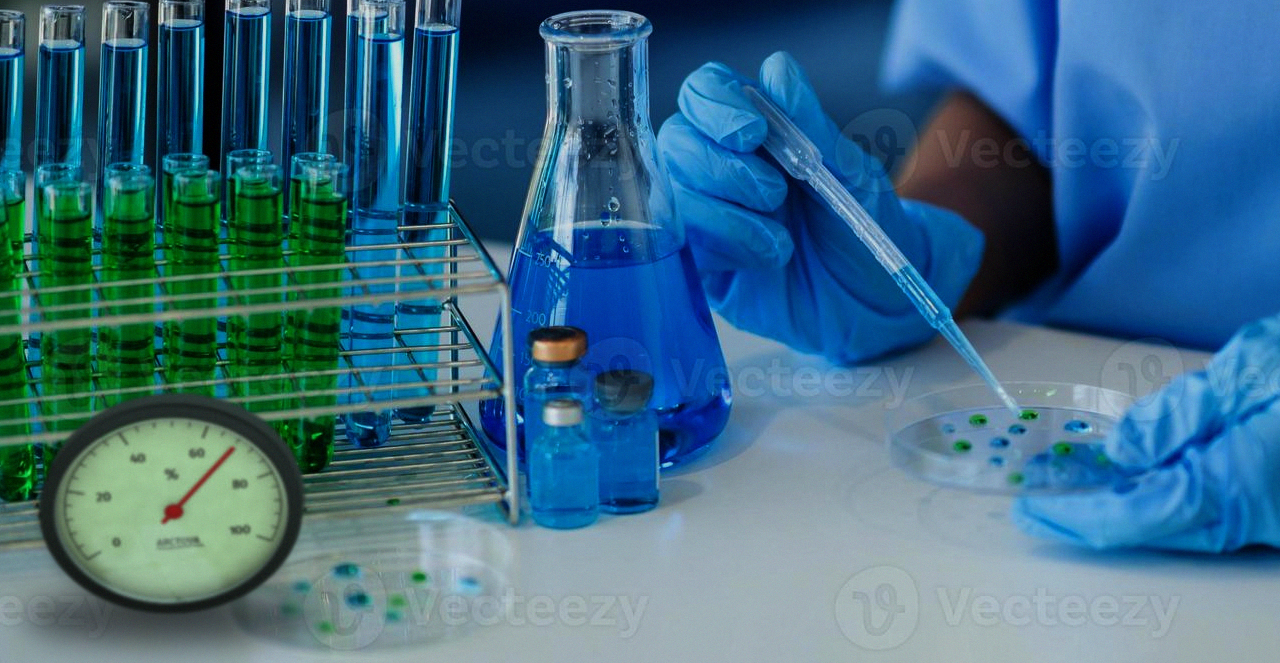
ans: % 68
